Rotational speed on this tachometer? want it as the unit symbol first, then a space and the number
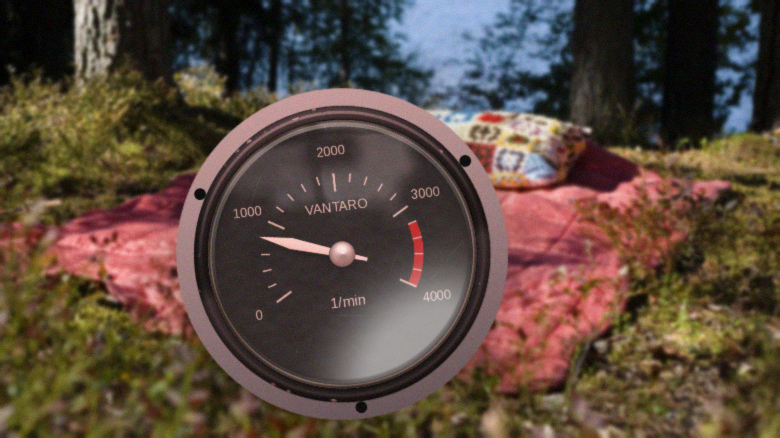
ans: rpm 800
